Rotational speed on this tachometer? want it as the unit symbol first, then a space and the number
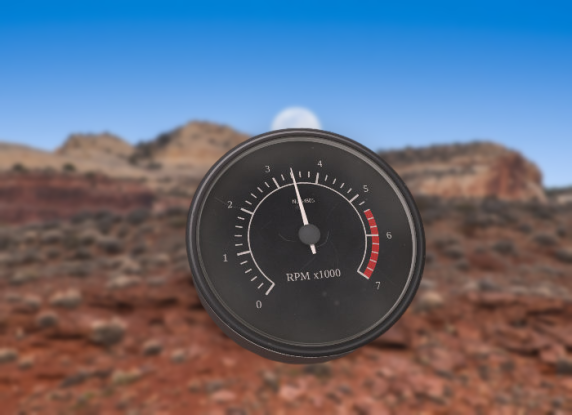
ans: rpm 3400
